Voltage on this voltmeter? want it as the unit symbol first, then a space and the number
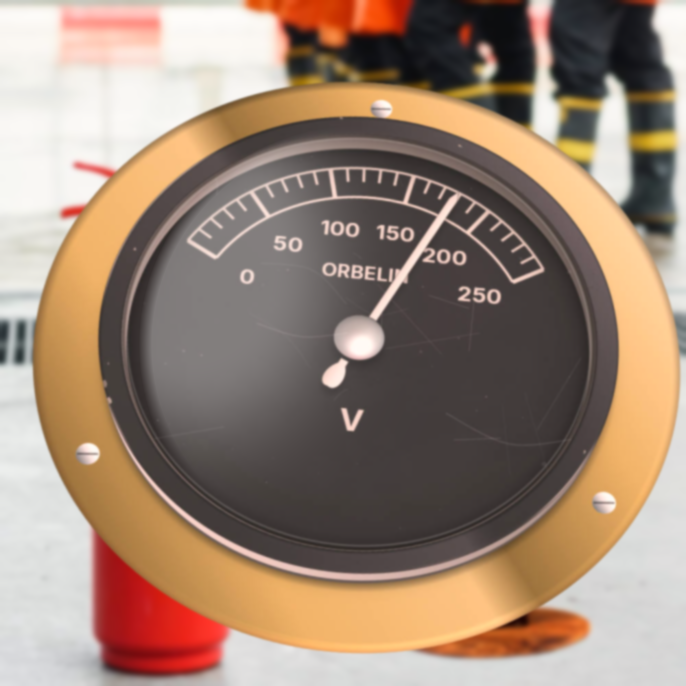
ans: V 180
